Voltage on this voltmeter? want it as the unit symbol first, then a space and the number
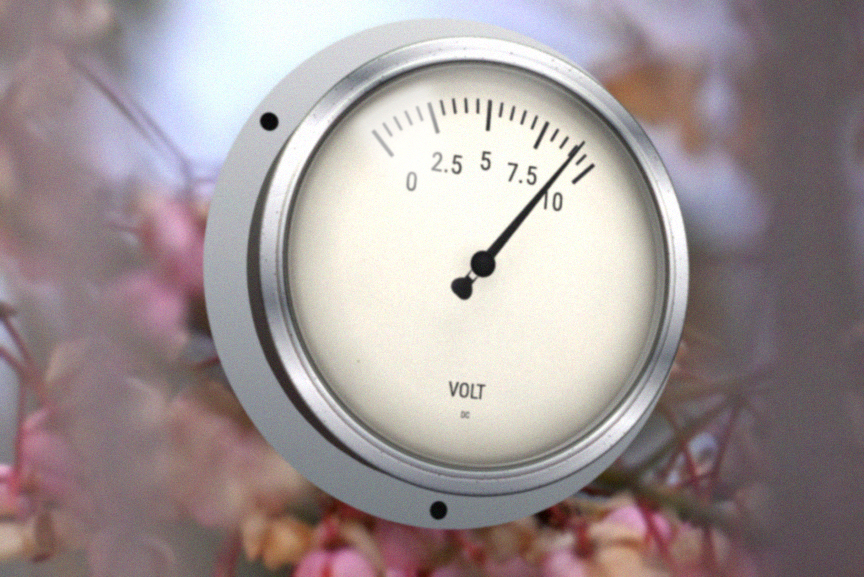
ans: V 9
